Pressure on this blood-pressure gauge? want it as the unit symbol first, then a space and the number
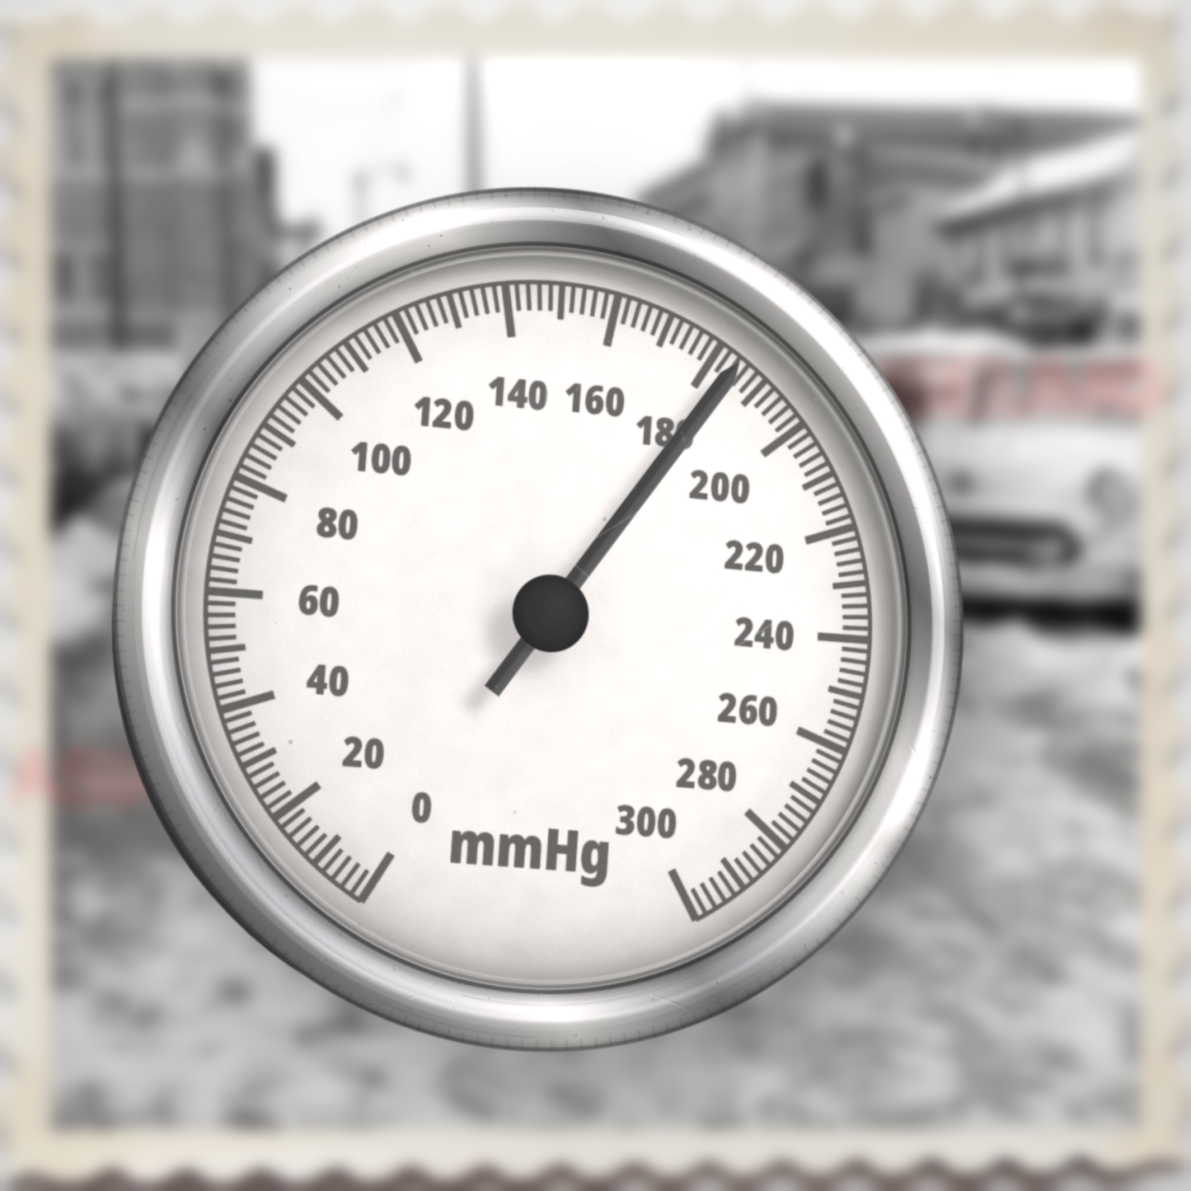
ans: mmHg 184
